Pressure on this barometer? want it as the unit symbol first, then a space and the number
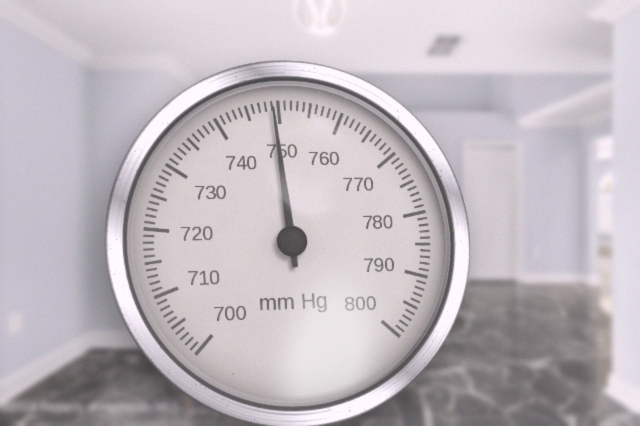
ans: mmHg 749
